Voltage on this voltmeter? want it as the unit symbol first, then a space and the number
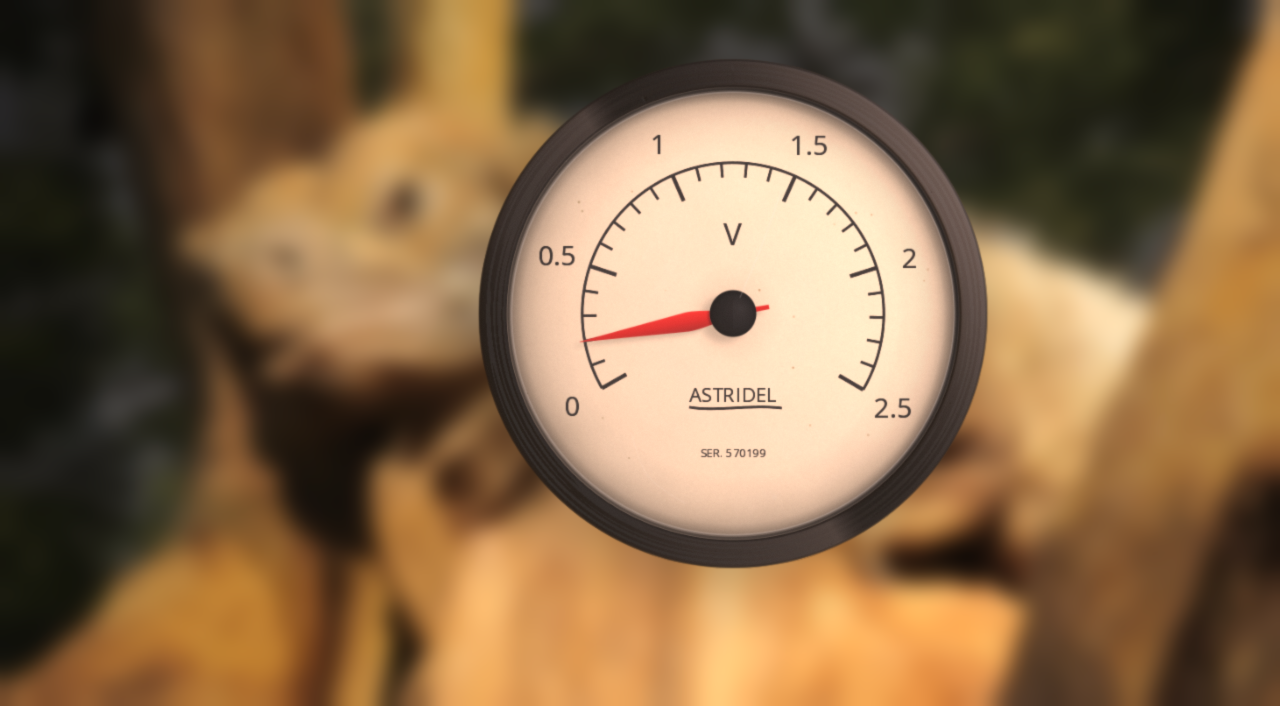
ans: V 0.2
